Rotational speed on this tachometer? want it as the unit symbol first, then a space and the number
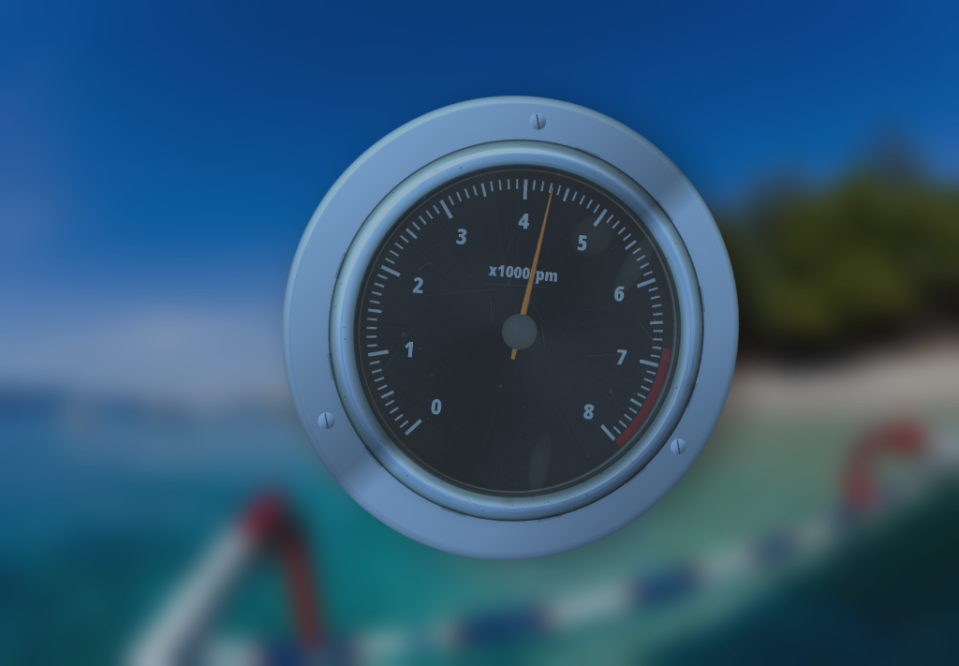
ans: rpm 4300
